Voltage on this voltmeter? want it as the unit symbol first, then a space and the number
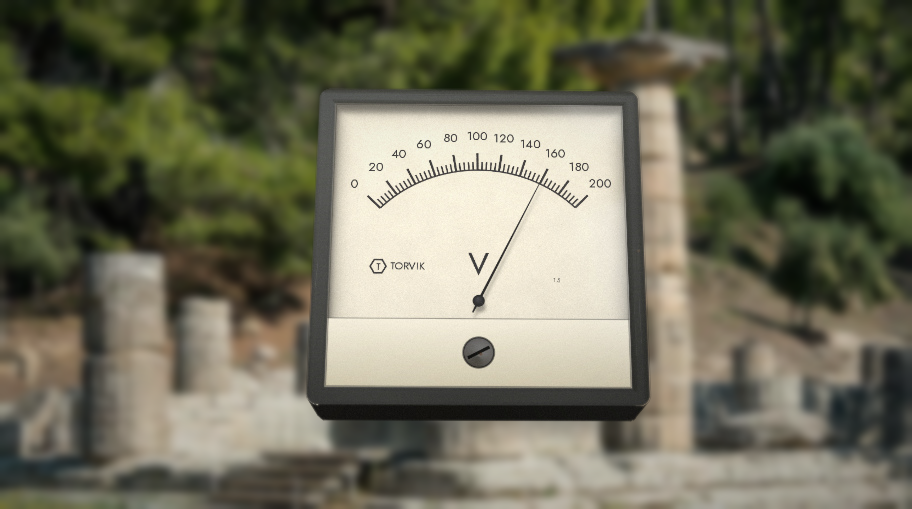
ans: V 160
